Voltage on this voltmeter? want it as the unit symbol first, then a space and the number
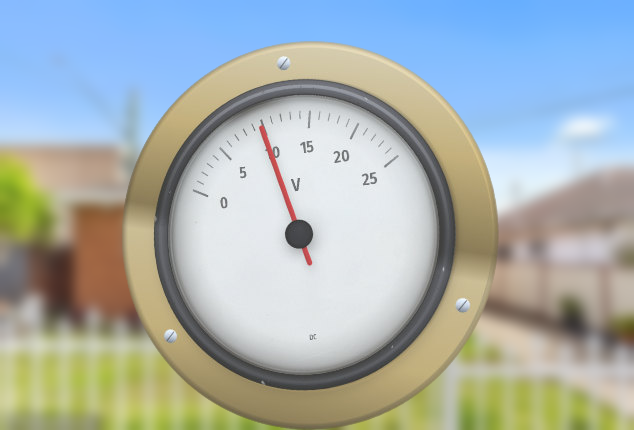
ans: V 10
